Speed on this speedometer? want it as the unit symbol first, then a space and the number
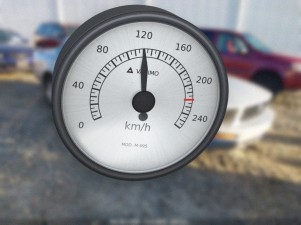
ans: km/h 120
